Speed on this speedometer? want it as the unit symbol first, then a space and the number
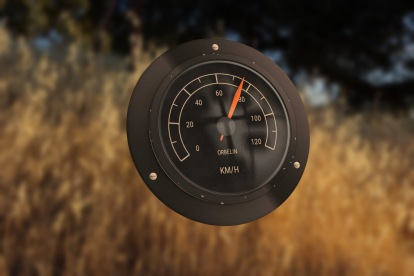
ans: km/h 75
